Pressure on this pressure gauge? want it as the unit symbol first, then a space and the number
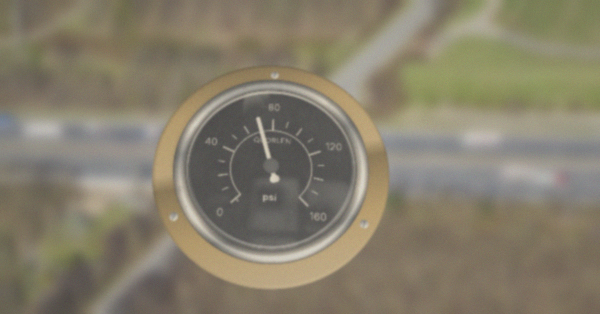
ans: psi 70
